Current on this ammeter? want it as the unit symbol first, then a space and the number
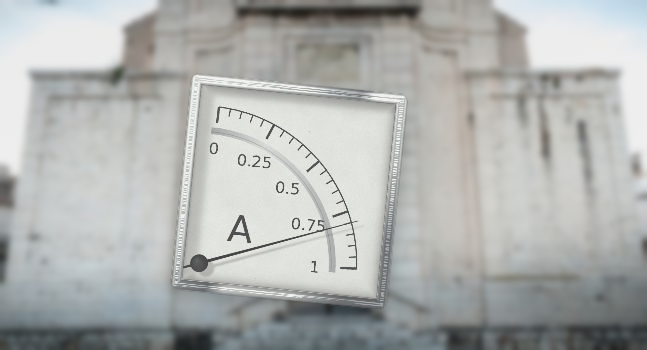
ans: A 0.8
